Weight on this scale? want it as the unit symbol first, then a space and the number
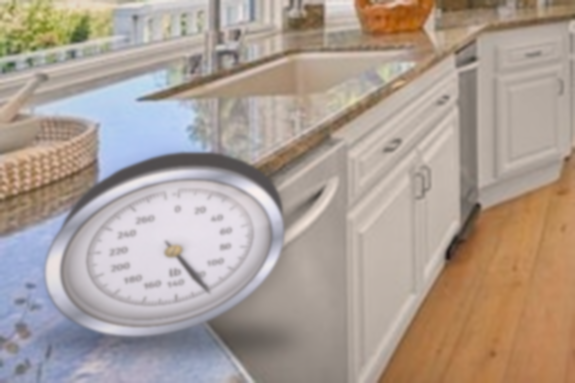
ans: lb 120
